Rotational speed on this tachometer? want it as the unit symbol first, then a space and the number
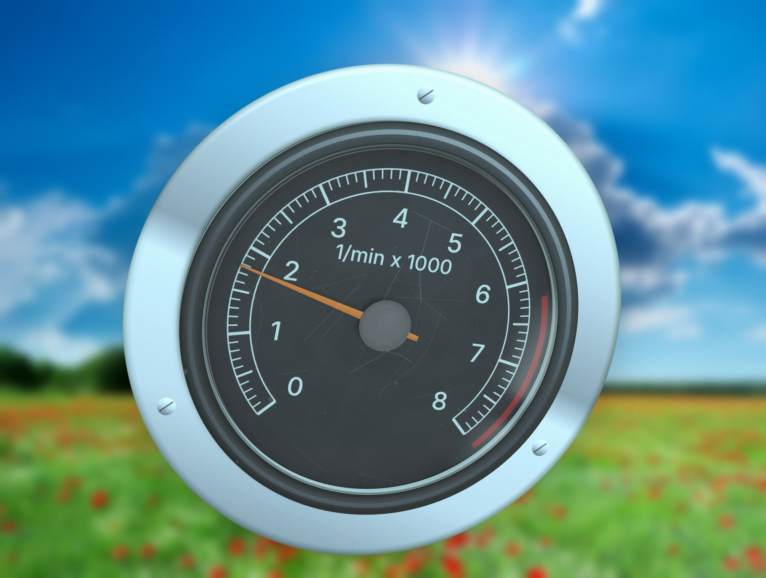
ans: rpm 1800
